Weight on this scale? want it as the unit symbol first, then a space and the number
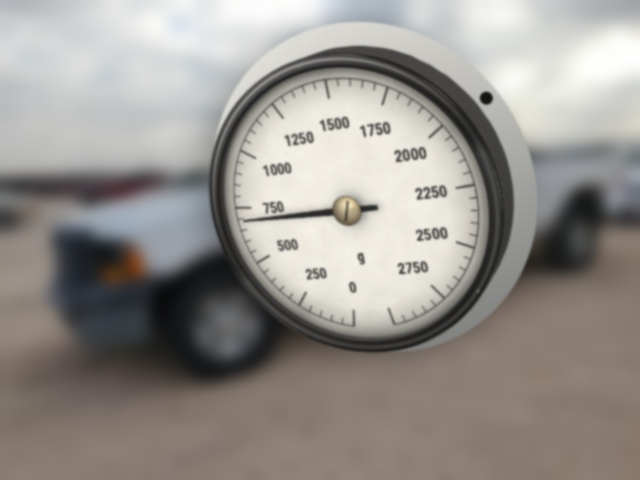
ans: g 700
